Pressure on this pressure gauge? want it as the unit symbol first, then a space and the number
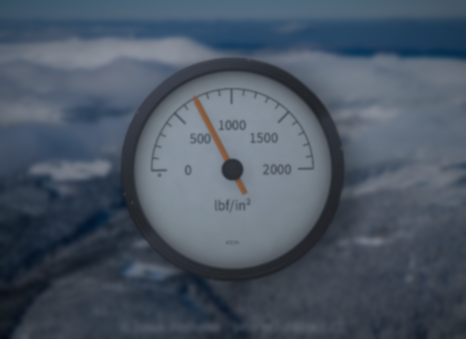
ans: psi 700
